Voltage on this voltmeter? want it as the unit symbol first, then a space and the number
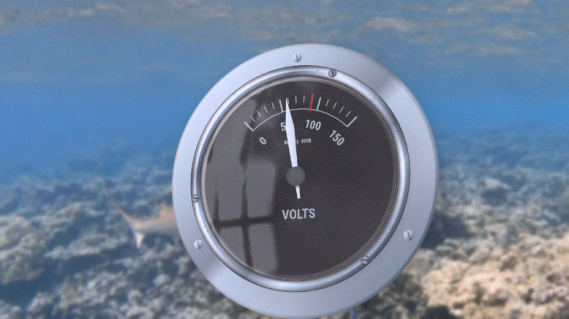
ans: V 60
